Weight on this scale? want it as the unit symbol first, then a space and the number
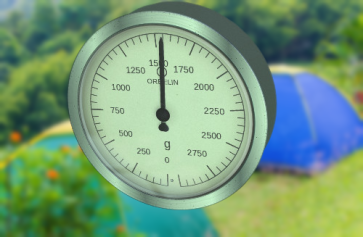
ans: g 1550
